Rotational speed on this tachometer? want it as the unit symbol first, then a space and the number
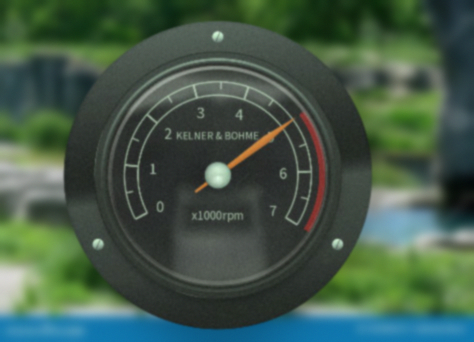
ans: rpm 5000
